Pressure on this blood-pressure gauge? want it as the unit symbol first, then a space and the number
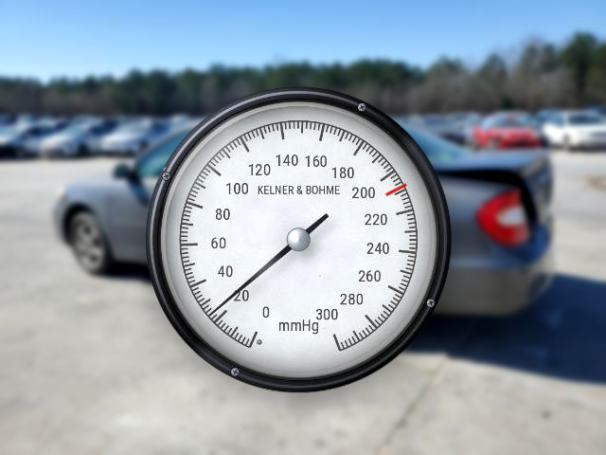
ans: mmHg 24
